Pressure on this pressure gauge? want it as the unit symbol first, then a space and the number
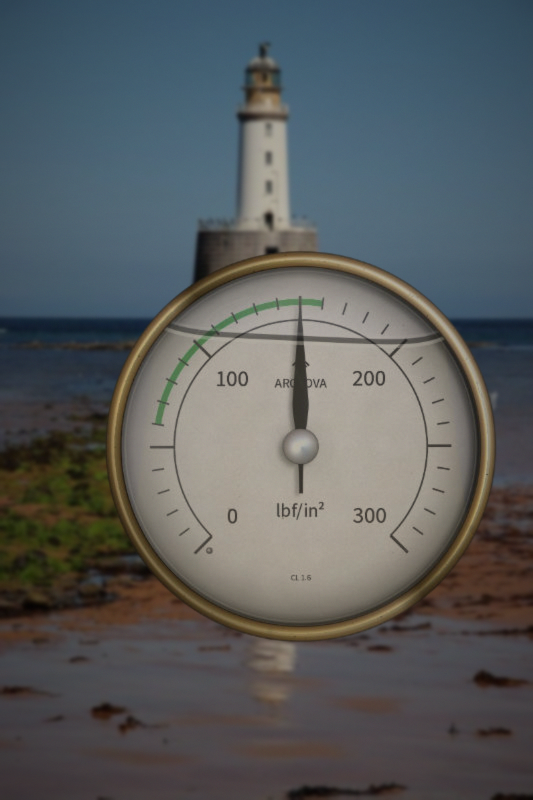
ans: psi 150
